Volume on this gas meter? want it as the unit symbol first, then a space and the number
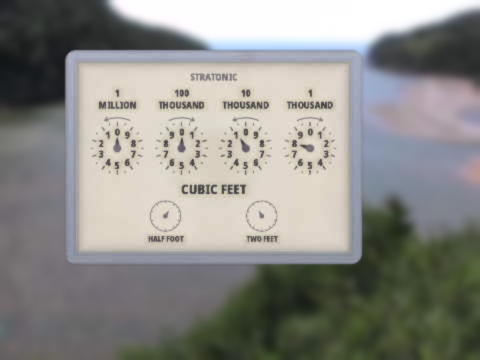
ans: ft³ 800
